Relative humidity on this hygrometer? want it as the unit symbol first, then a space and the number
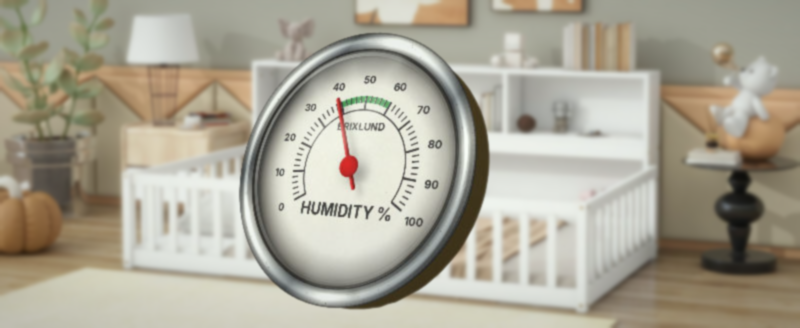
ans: % 40
